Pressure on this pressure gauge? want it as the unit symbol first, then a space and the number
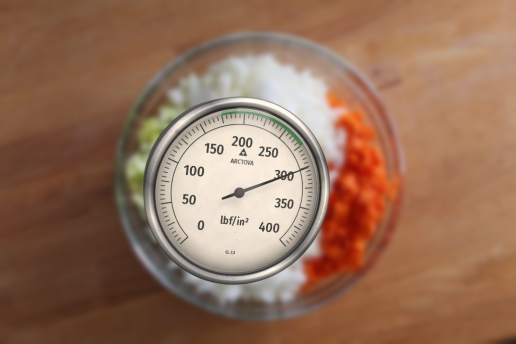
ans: psi 300
